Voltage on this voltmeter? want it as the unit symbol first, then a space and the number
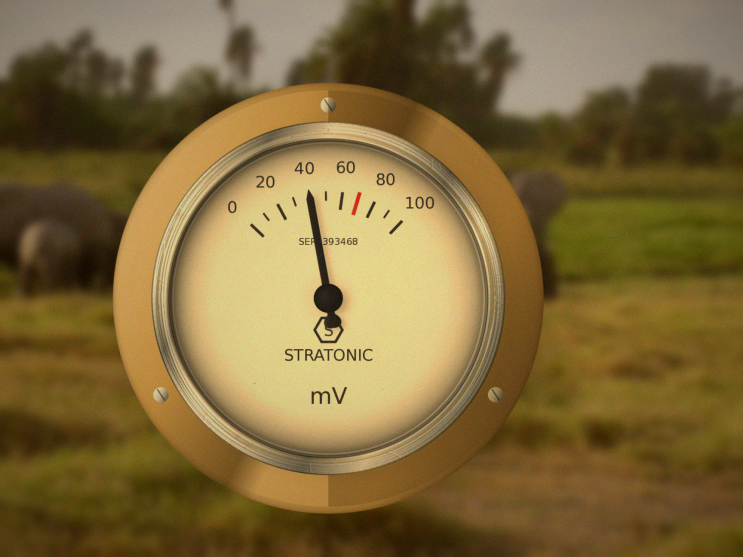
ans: mV 40
